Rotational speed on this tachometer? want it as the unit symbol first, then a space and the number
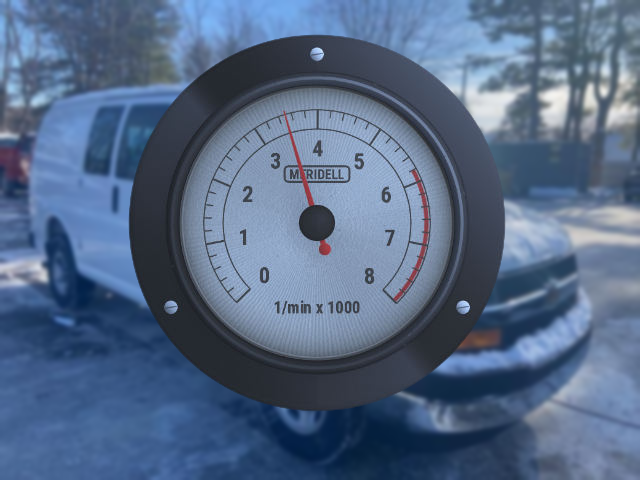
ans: rpm 3500
